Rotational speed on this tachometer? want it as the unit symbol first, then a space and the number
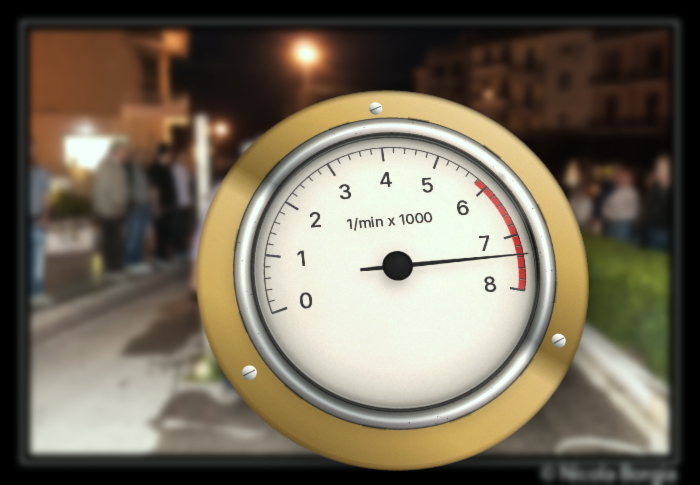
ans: rpm 7400
